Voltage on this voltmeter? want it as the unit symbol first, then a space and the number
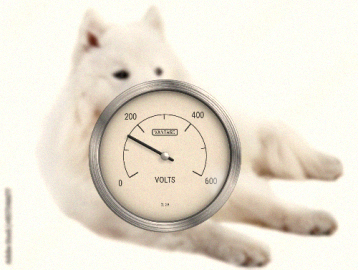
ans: V 150
